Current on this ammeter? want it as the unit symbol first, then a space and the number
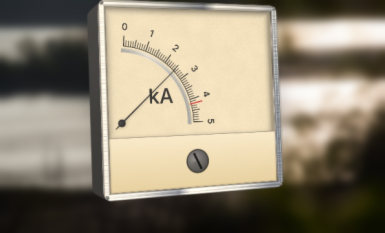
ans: kA 2.5
